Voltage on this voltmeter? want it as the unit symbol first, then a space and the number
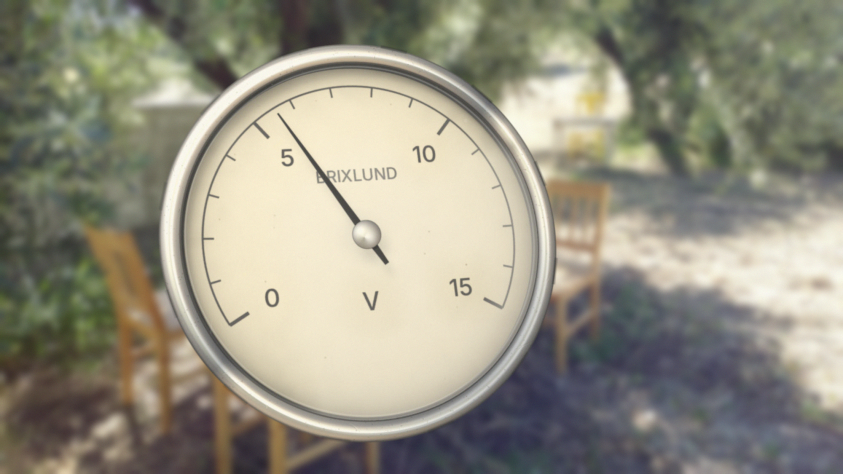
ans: V 5.5
